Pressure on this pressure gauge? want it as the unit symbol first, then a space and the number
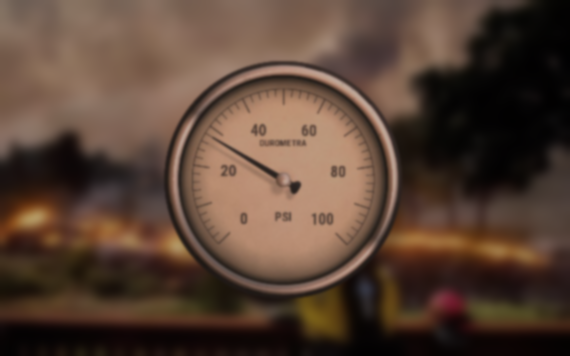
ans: psi 28
